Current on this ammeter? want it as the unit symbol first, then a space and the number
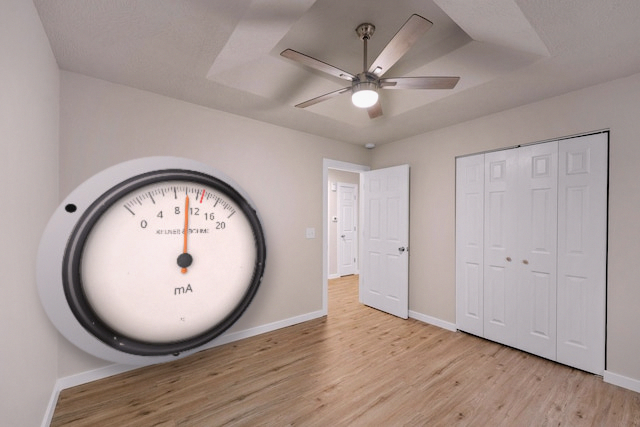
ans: mA 10
